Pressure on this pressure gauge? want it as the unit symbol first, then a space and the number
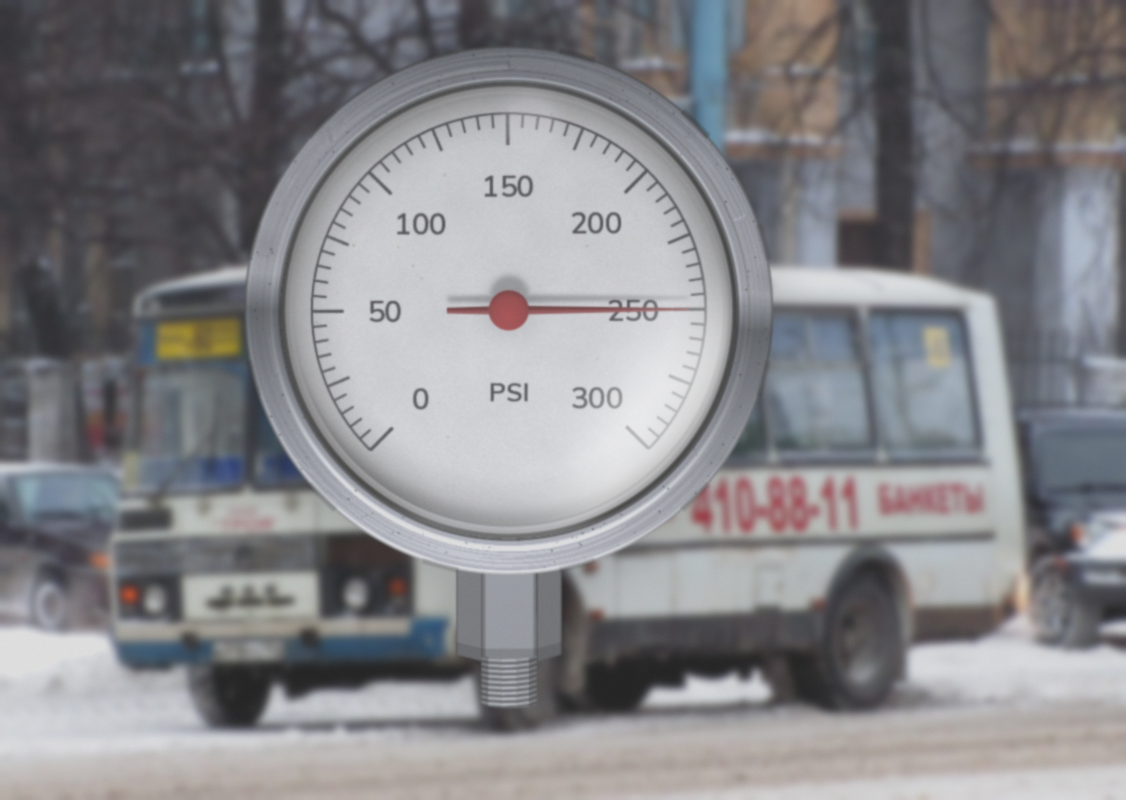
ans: psi 250
